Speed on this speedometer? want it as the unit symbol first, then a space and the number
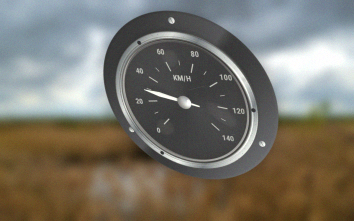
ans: km/h 30
